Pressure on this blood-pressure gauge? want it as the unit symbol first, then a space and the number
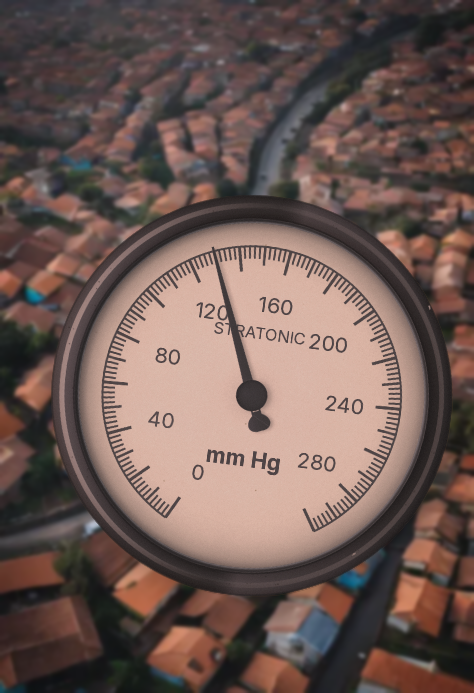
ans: mmHg 130
